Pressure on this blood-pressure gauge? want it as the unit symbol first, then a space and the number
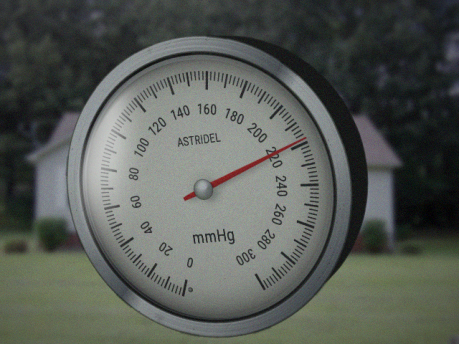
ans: mmHg 218
